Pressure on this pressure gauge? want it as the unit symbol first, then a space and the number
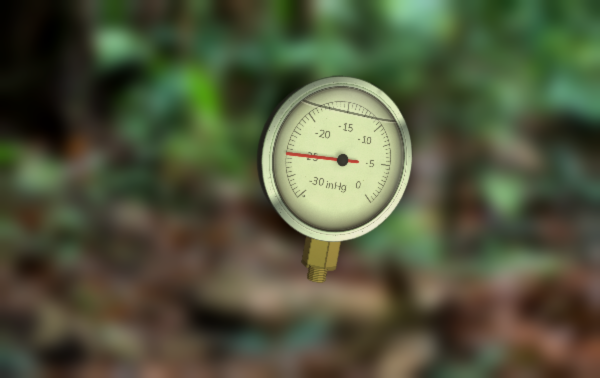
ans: inHg -25
